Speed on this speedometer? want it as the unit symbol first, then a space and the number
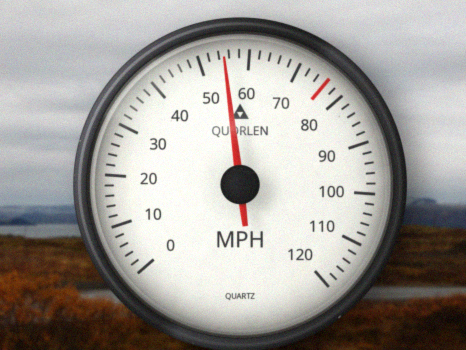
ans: mph 55
